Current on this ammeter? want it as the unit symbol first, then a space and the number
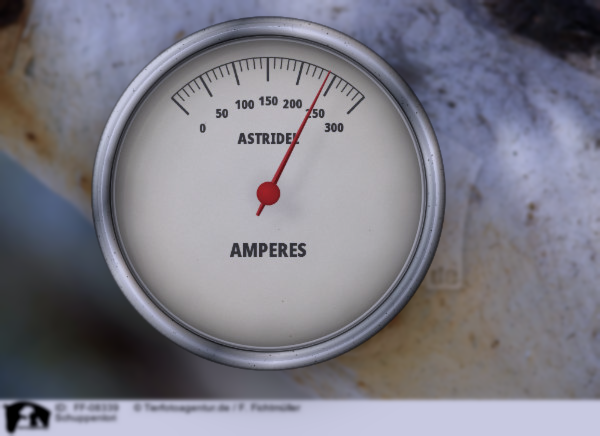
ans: A 240
